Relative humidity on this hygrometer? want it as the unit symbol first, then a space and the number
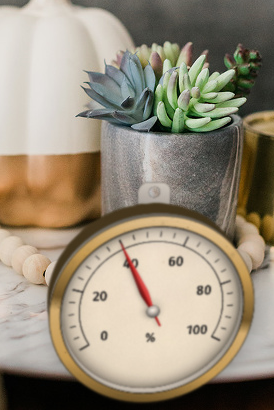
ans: % 40
